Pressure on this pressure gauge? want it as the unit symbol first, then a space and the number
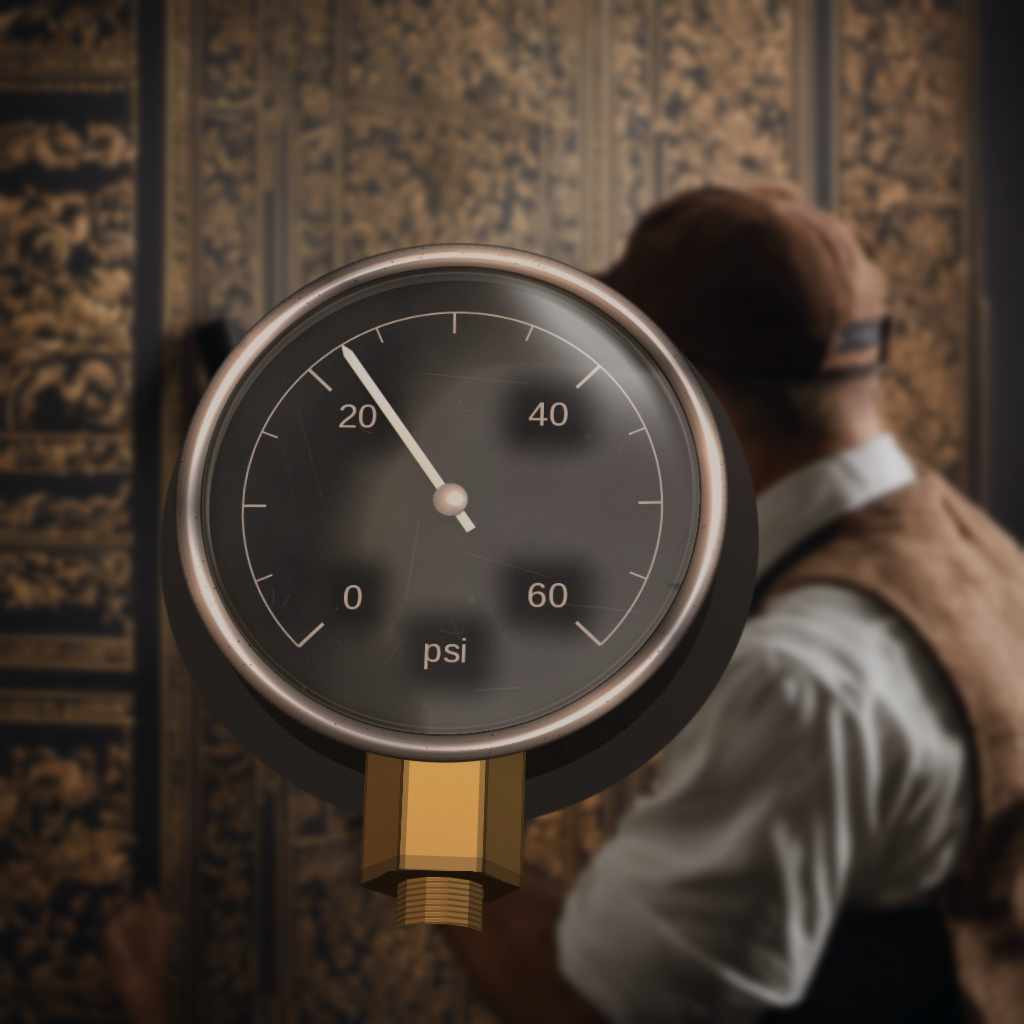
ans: psi 22.5
